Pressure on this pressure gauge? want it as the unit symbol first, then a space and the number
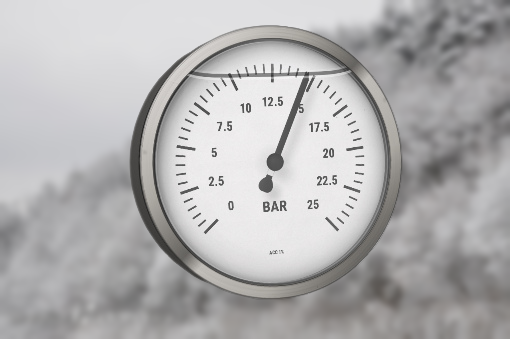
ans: bar 14.5
